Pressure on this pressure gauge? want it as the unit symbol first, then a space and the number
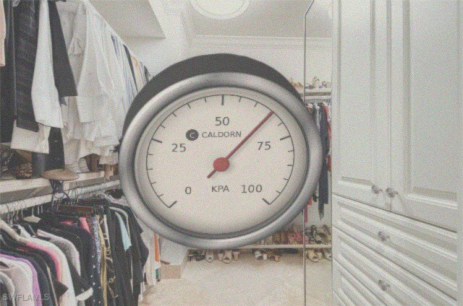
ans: kPa 65
